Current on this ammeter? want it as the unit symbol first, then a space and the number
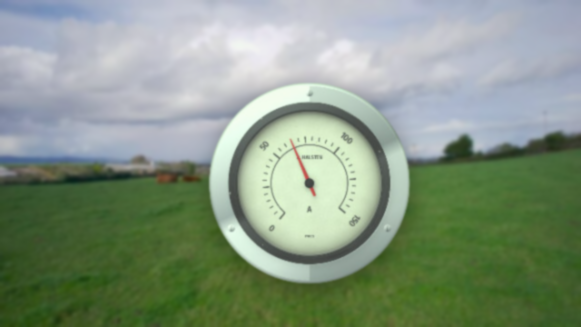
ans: A 65
